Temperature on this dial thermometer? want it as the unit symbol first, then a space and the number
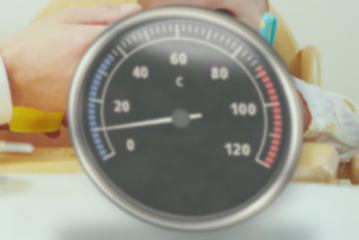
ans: °C 10
